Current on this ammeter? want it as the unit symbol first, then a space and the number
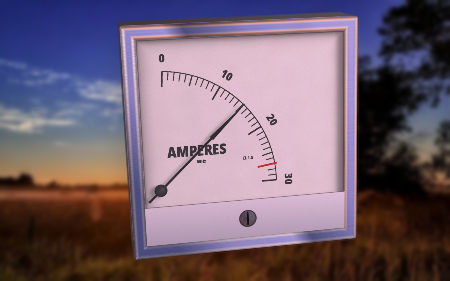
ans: A 15
